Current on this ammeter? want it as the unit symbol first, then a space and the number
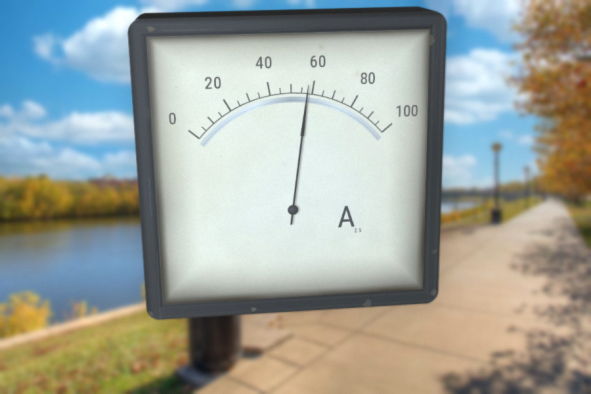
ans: A 57.5
